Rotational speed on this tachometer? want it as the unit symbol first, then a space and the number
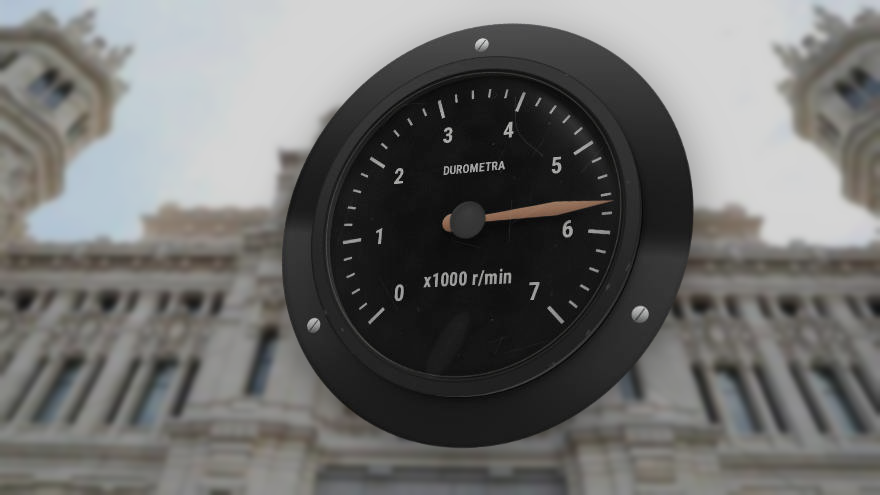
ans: rpm 5700
